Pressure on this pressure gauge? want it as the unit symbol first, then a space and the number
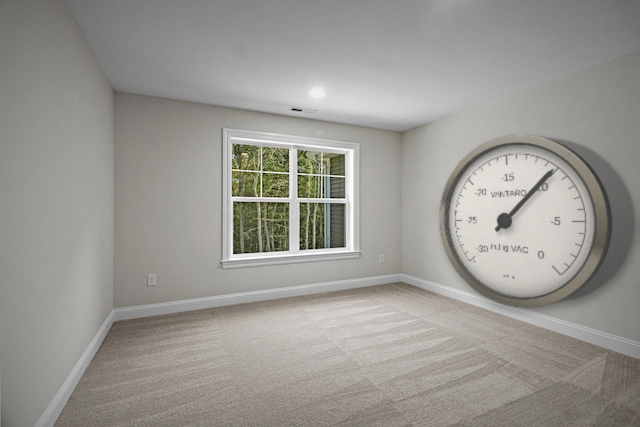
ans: inHg -10
